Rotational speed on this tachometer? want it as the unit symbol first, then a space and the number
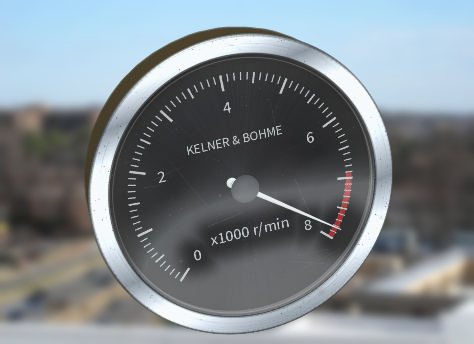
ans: rpm 7800
